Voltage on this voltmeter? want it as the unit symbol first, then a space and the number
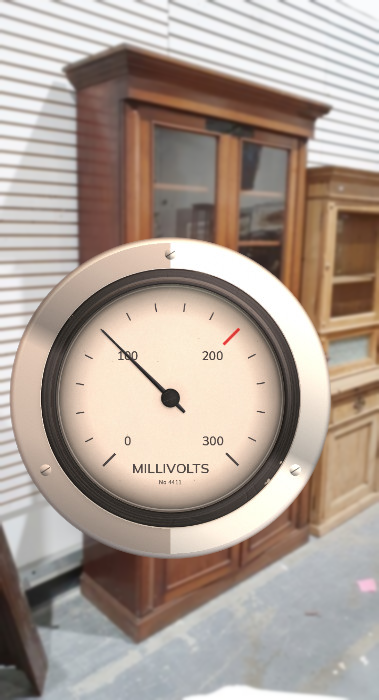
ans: mV 100
